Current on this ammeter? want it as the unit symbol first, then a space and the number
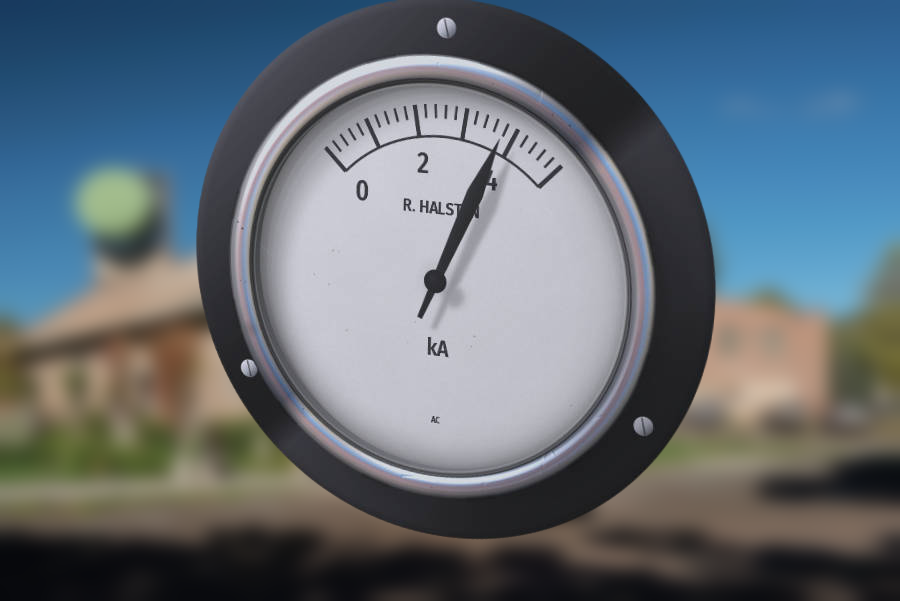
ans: kA 3.8
